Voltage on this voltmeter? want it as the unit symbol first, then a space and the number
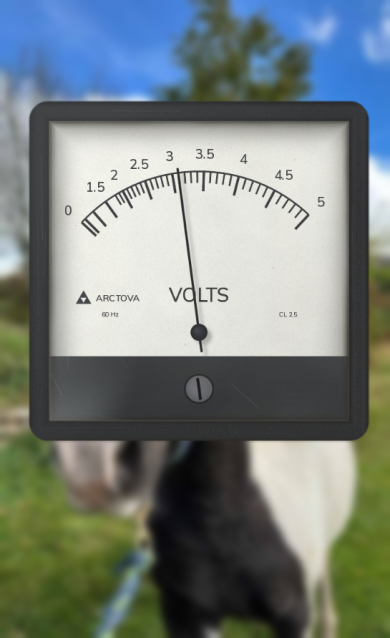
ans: V 3.1
